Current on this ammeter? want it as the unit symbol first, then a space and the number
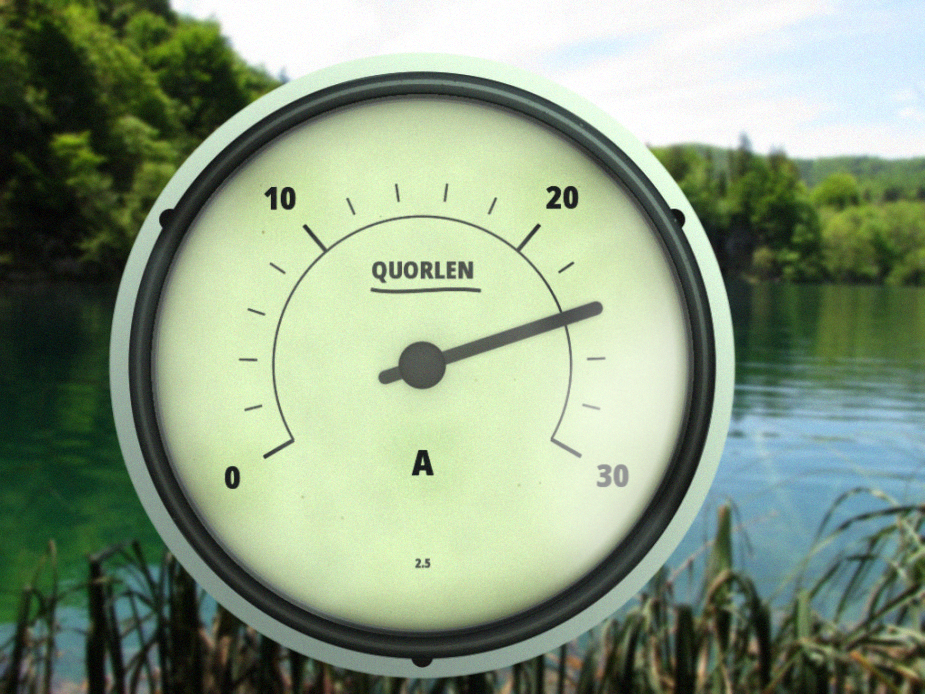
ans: A 24
